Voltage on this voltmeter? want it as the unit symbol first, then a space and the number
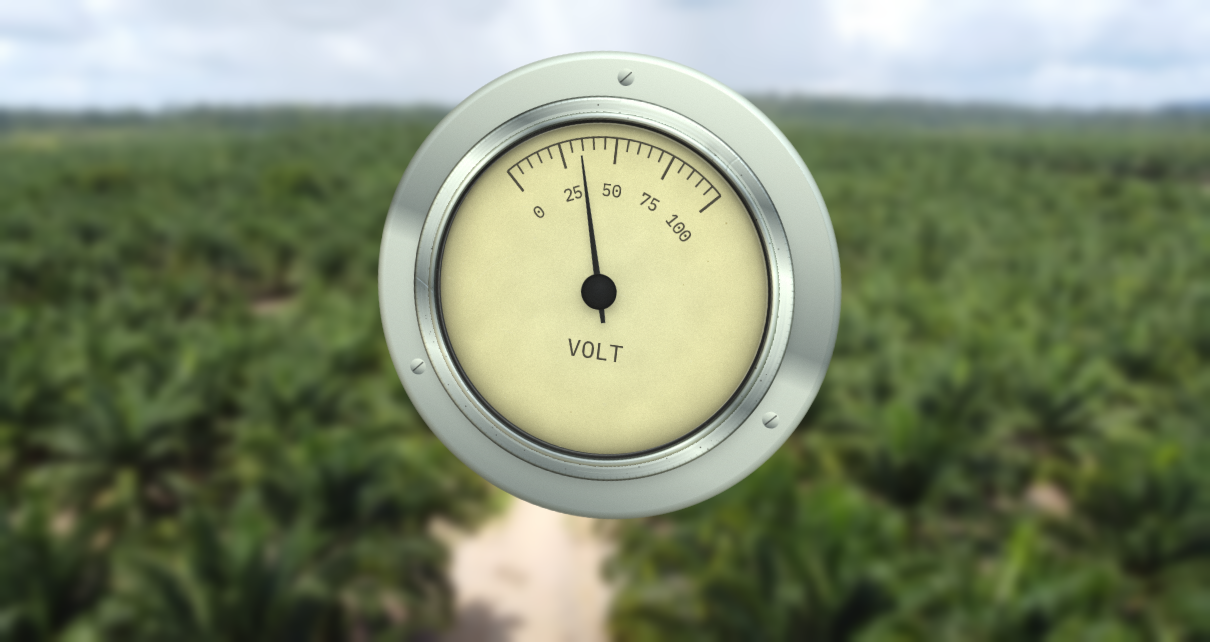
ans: V 35
